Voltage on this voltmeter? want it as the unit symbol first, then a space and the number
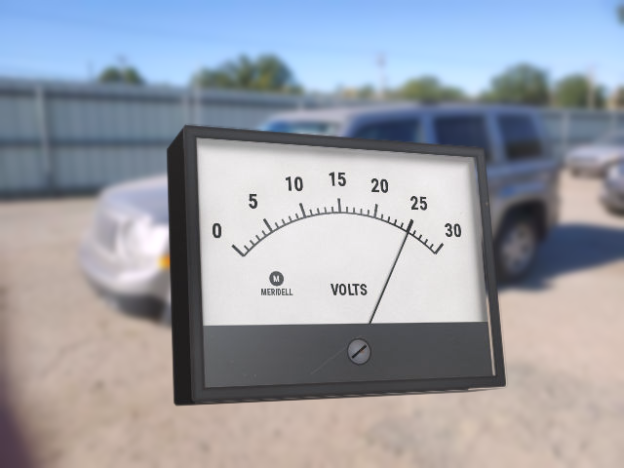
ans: V 25
